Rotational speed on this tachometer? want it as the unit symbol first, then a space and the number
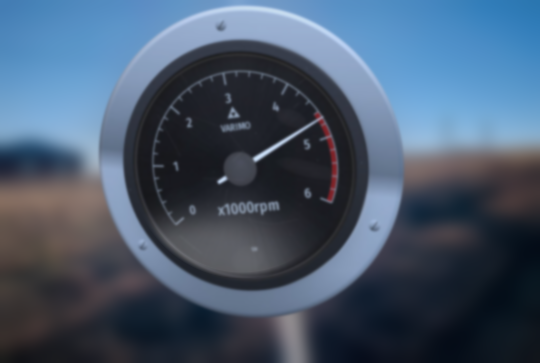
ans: rpm 4700
